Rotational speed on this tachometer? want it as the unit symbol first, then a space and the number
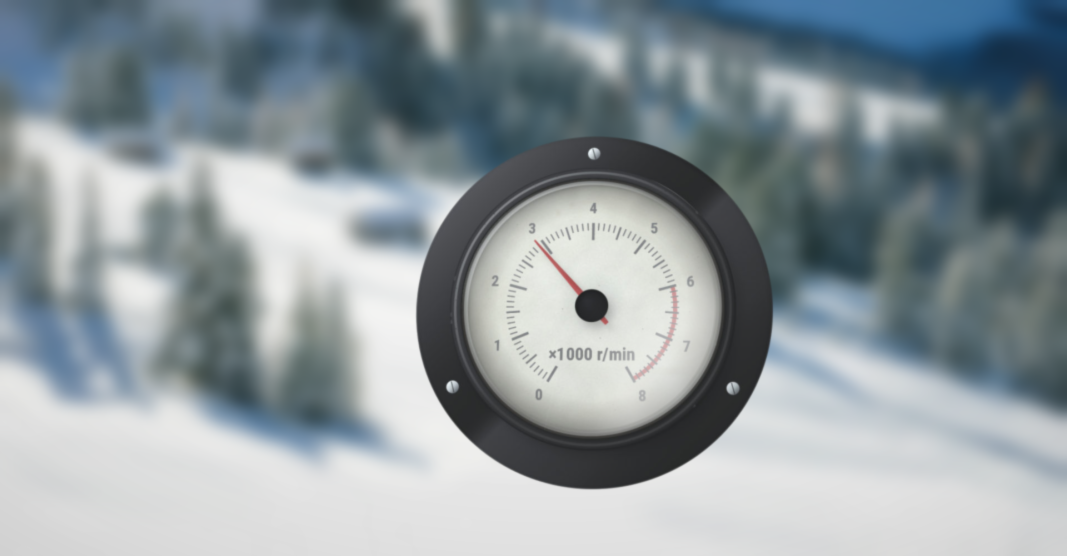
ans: rpm 2900
